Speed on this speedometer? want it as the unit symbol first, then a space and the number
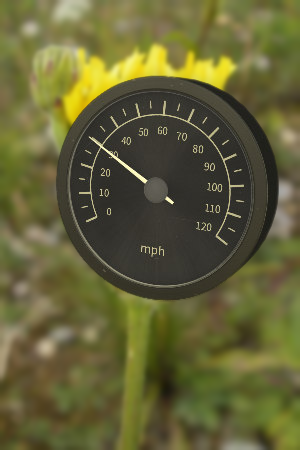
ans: mph 30
